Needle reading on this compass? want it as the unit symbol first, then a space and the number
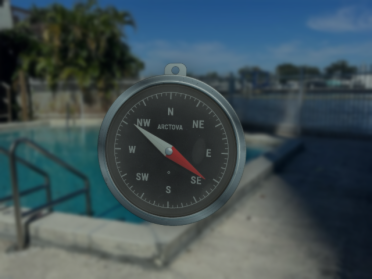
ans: ° 125
